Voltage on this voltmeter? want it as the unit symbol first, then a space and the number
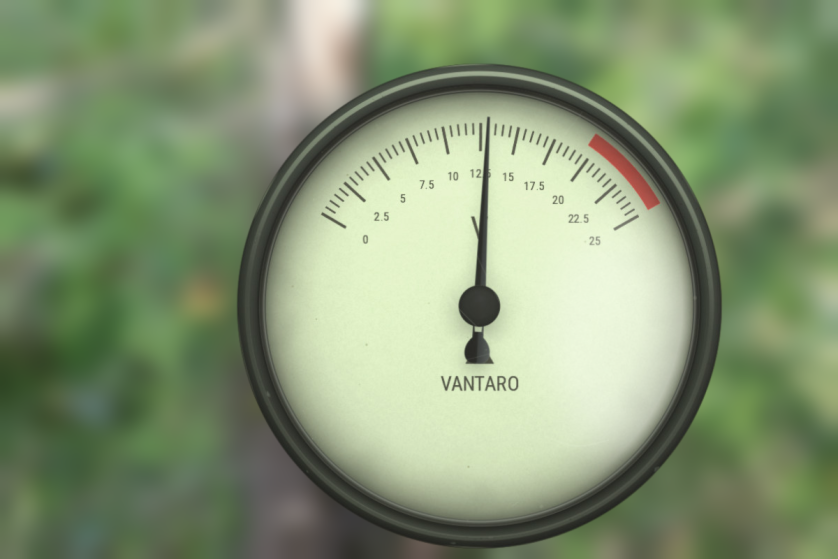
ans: V 13
